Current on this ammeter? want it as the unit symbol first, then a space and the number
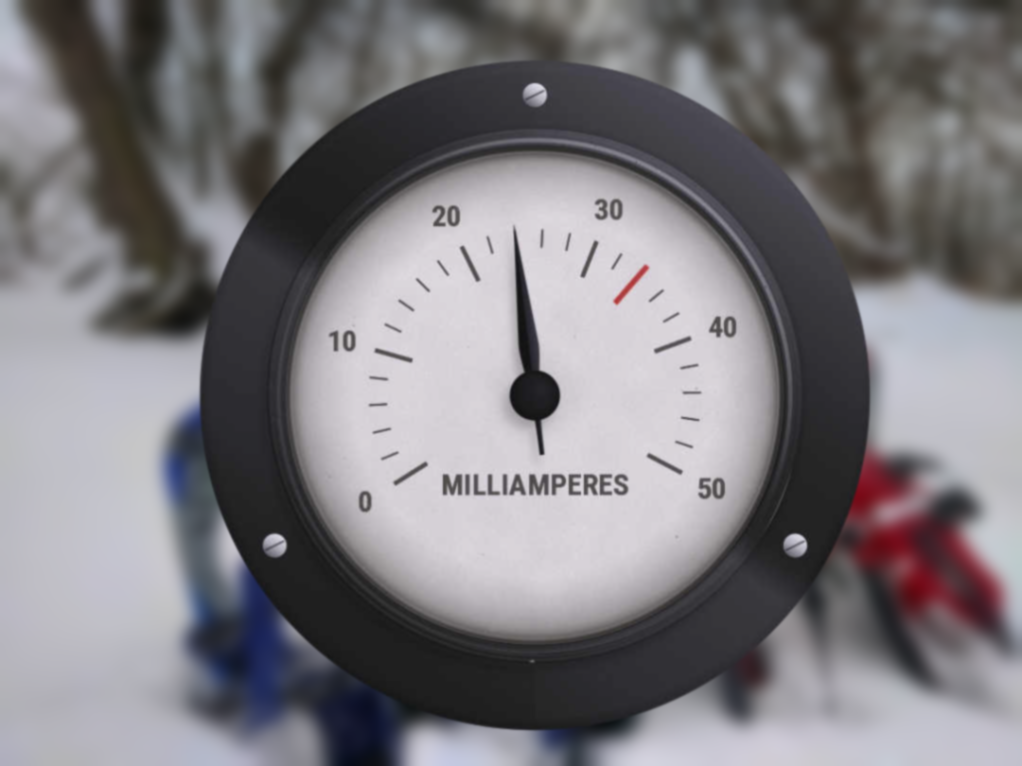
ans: mA 24
